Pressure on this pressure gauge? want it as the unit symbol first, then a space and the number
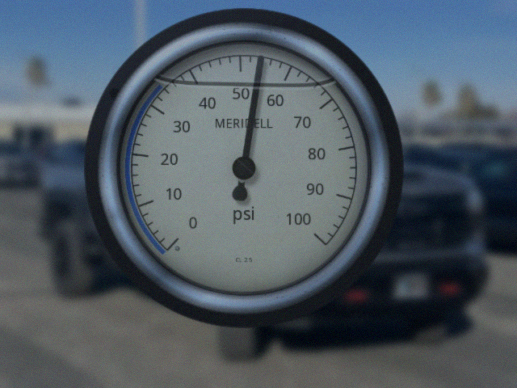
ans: psi 54
